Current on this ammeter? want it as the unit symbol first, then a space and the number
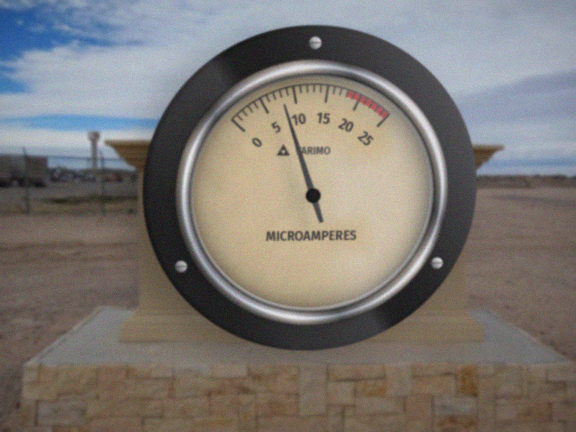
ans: µA 8
